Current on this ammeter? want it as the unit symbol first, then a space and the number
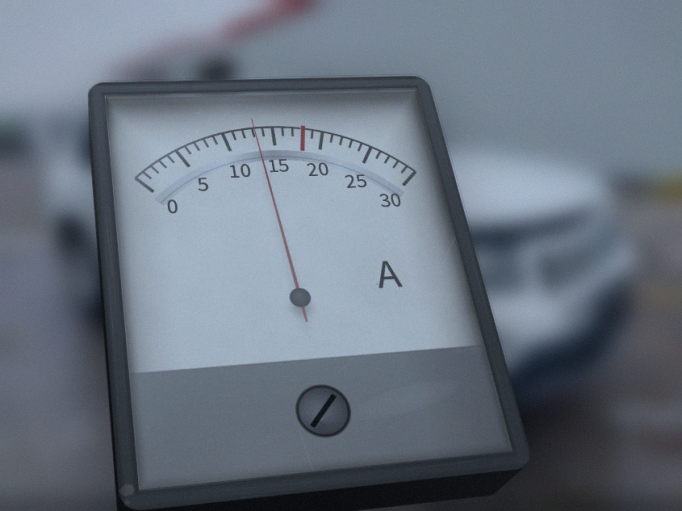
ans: A 13
